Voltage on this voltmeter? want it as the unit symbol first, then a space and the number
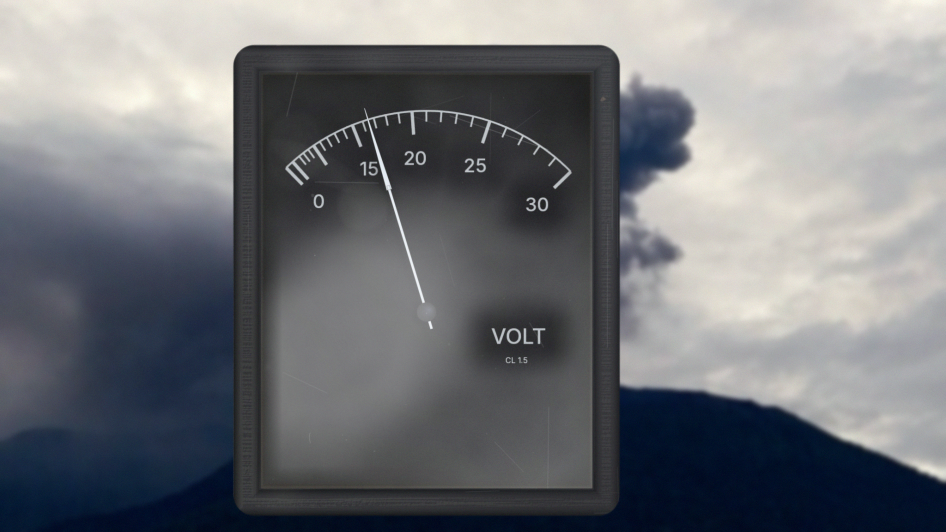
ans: V 16.5
